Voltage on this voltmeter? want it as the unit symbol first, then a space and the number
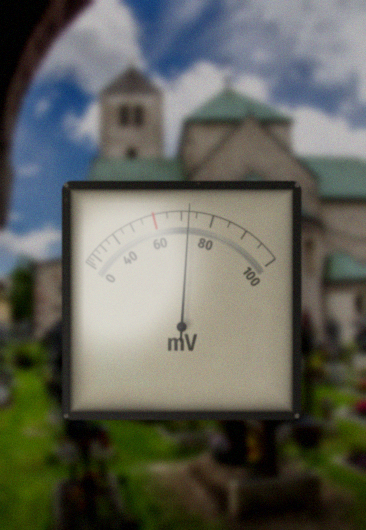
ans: mV 72.5
